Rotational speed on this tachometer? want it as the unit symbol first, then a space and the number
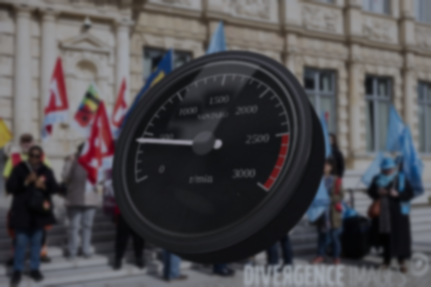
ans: rpm 400
